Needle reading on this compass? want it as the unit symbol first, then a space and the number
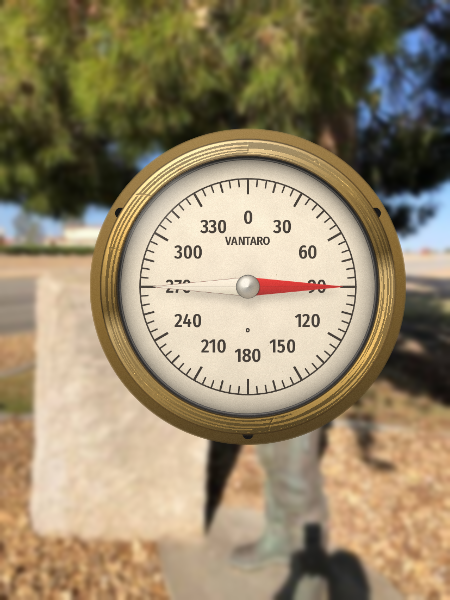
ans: ° 90
